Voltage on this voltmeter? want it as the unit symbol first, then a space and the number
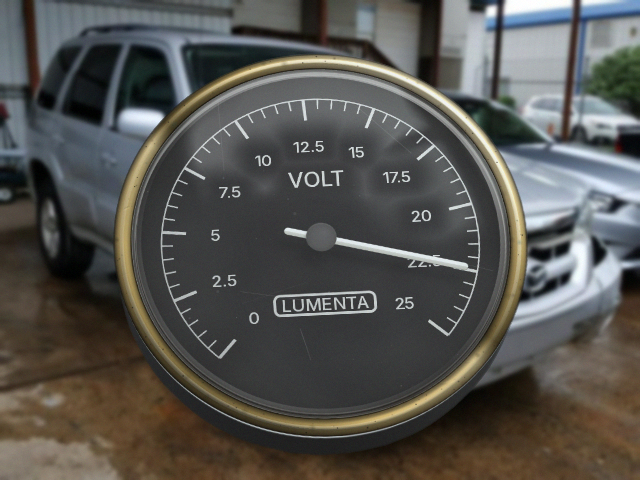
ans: V 22.5
